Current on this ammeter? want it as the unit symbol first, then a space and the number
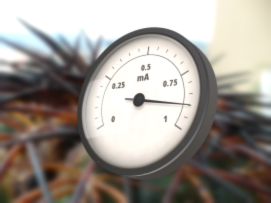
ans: mA 0.9
